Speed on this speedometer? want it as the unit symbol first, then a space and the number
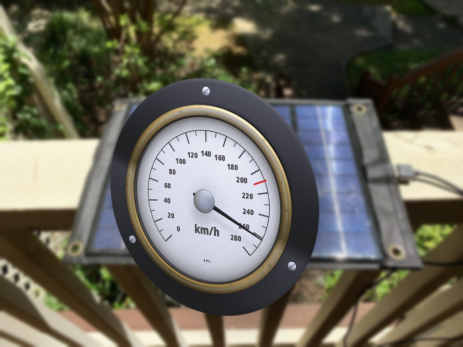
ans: km/h 260
